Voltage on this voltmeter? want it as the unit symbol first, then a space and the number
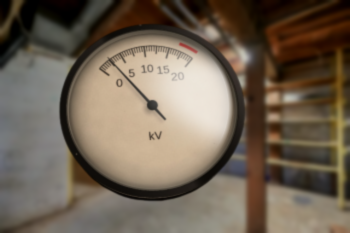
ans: kV 2.5
